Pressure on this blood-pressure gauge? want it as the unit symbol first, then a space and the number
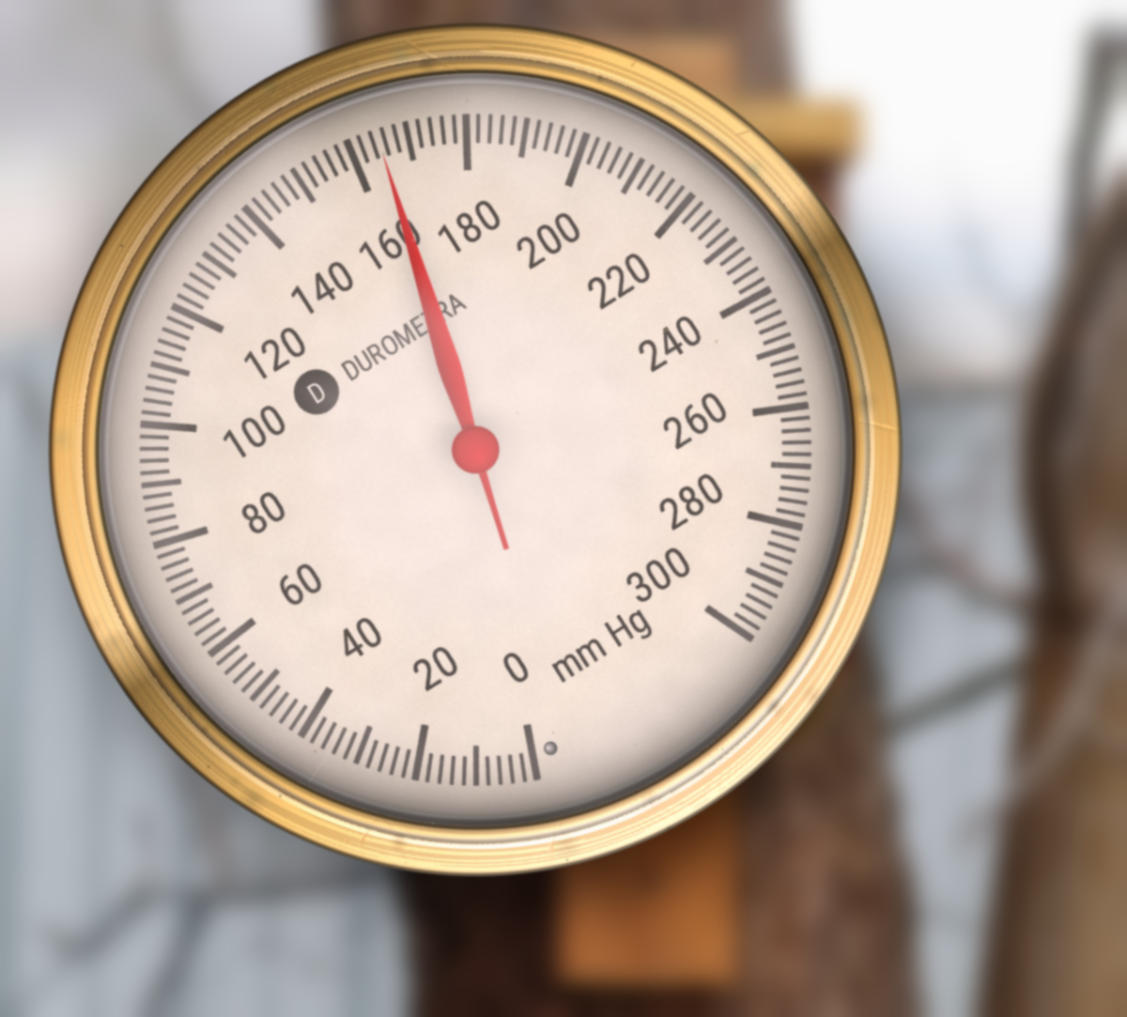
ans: mmHg 165
